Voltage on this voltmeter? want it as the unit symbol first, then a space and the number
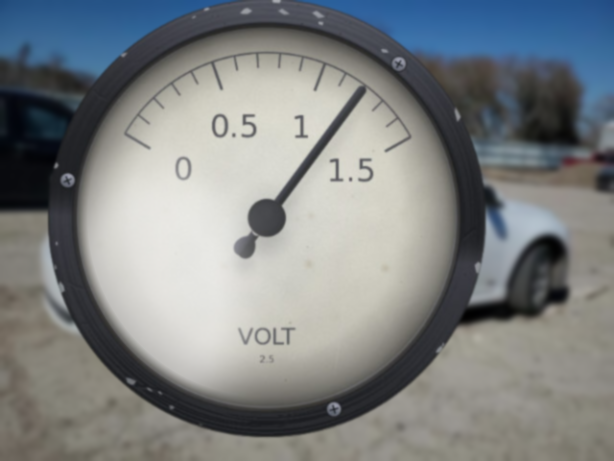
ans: V 1.2
